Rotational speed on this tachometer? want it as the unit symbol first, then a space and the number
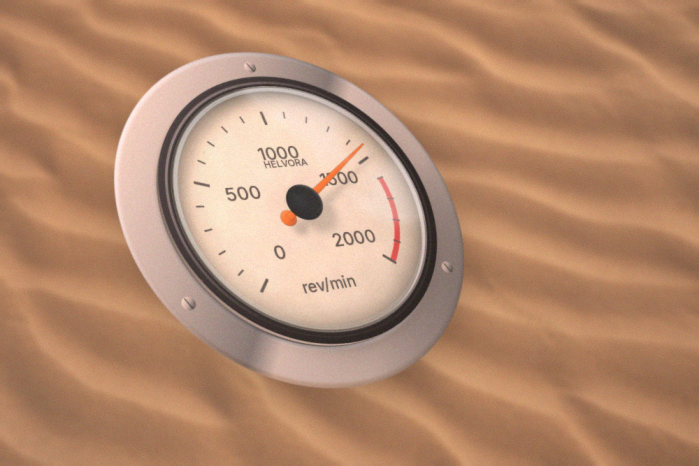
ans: rpm 1450
